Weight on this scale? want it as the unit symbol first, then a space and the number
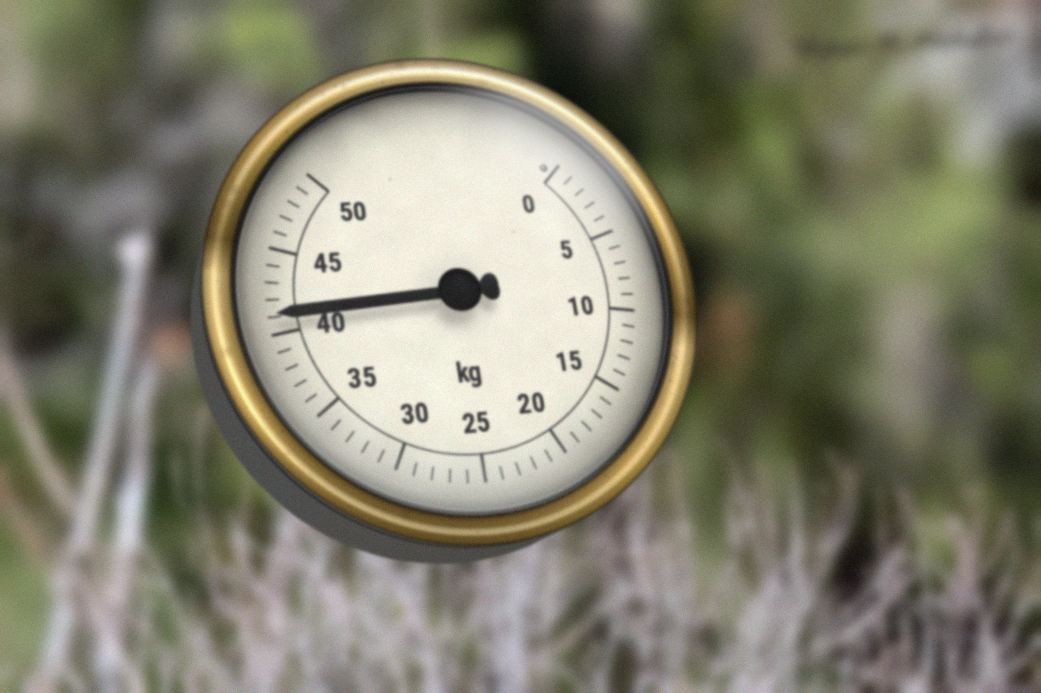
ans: kg 41
